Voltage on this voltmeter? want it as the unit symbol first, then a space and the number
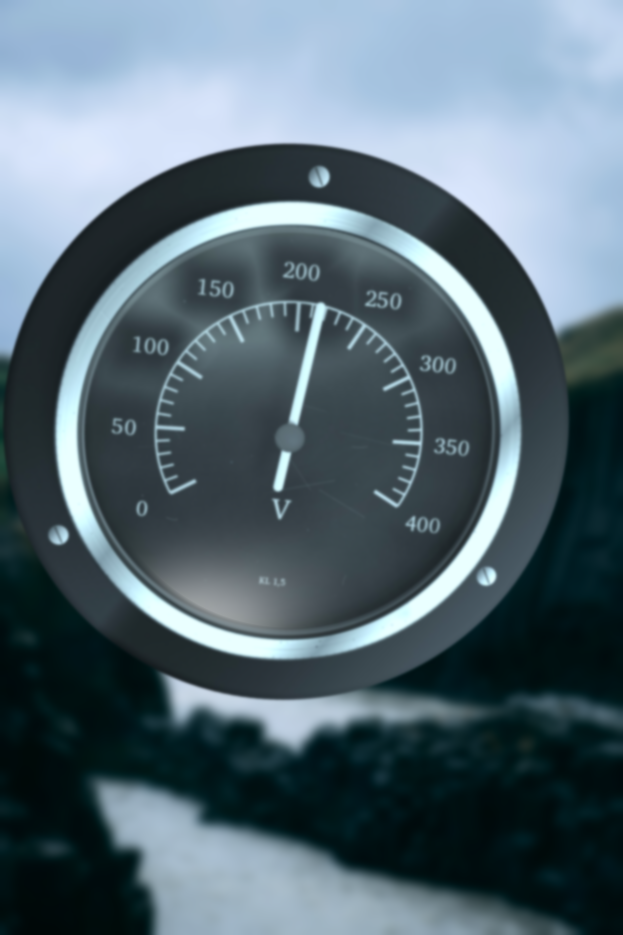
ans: V 215
